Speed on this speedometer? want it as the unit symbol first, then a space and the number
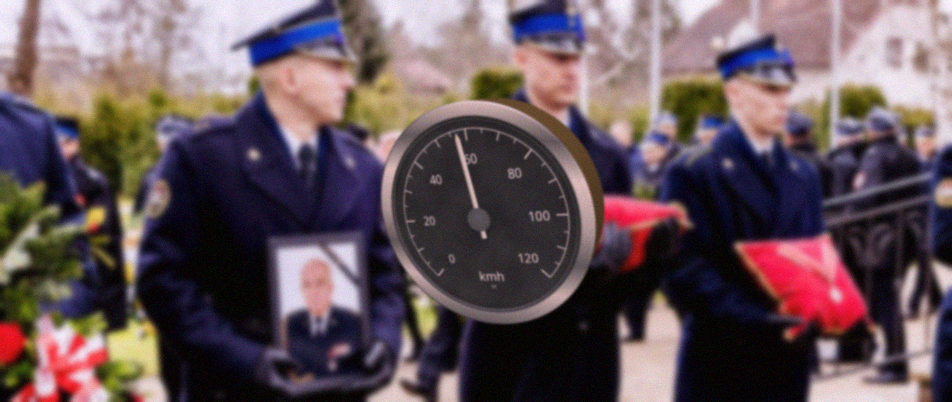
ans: km/h 57.5
